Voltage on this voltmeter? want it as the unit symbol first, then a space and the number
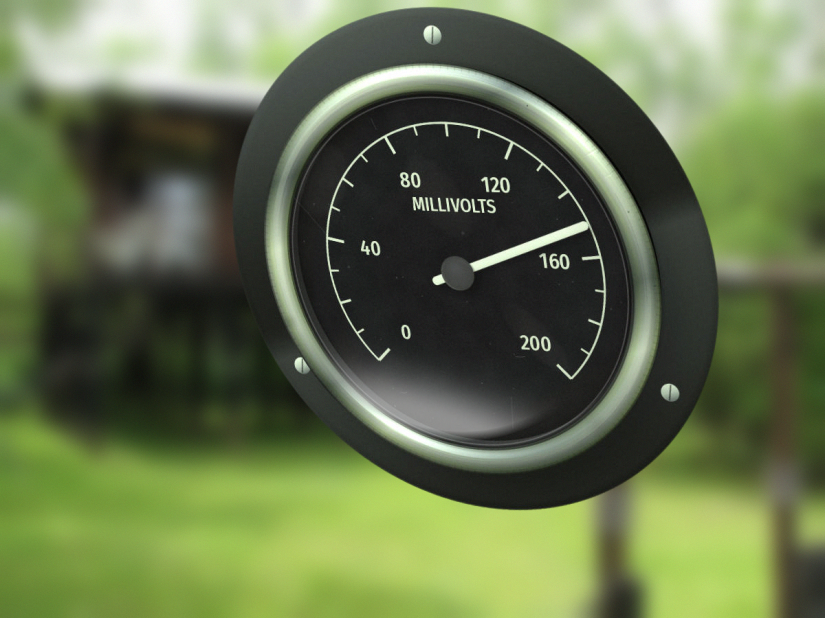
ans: mV 150
